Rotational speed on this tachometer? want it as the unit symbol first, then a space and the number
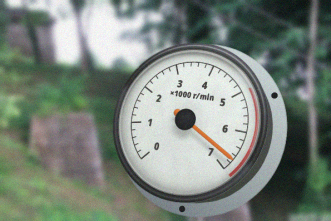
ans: rpm 6700
